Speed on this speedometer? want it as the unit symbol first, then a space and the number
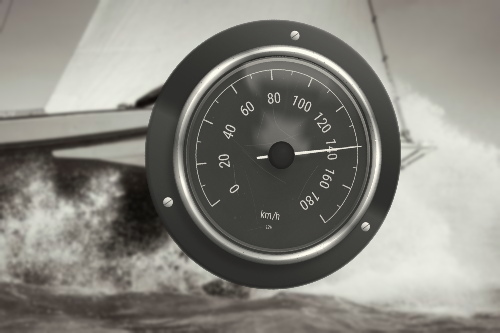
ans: km/h 140
